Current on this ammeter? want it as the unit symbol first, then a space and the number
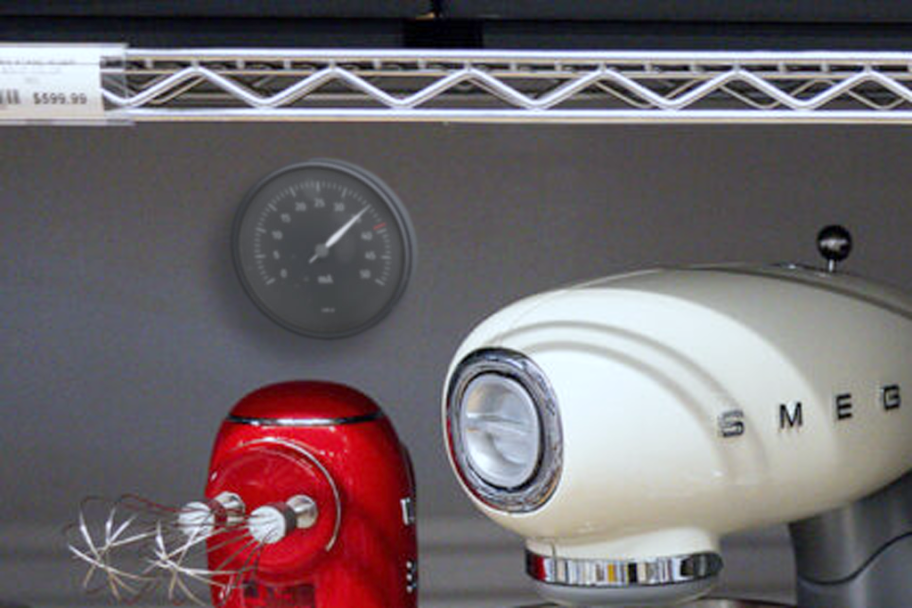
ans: mA 35
